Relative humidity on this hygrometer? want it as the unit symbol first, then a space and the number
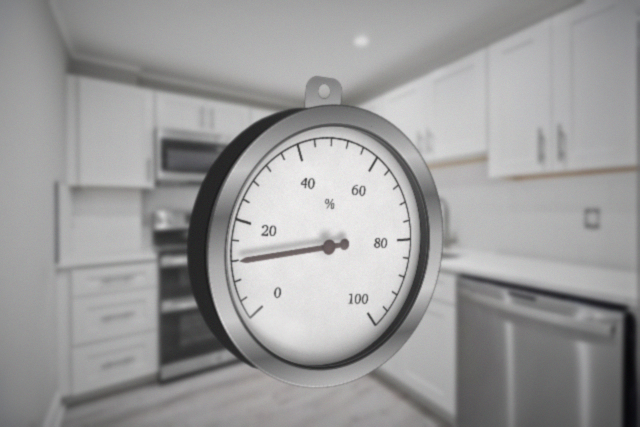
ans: % 12
